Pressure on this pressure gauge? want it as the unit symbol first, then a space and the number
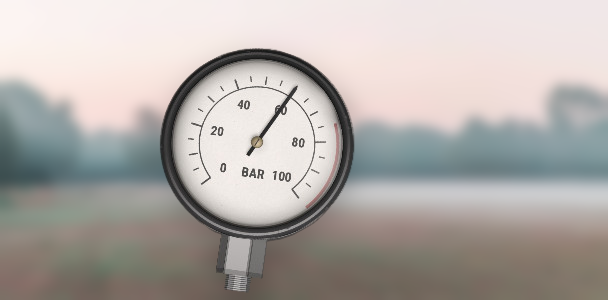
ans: bar 60
